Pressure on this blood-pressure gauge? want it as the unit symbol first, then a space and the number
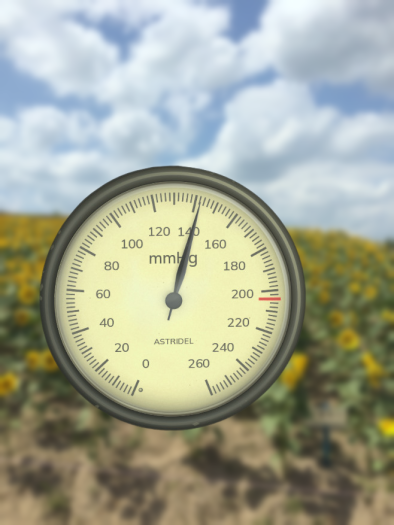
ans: mmHg 142
